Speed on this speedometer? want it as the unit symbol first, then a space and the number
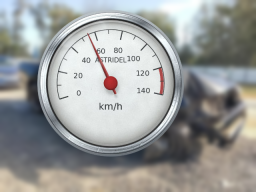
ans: km/h 55
